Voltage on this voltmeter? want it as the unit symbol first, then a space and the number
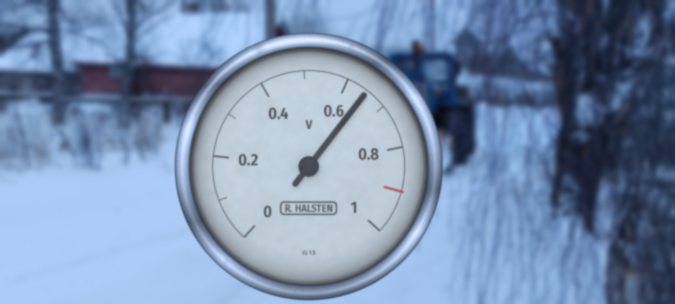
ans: V 0.65
